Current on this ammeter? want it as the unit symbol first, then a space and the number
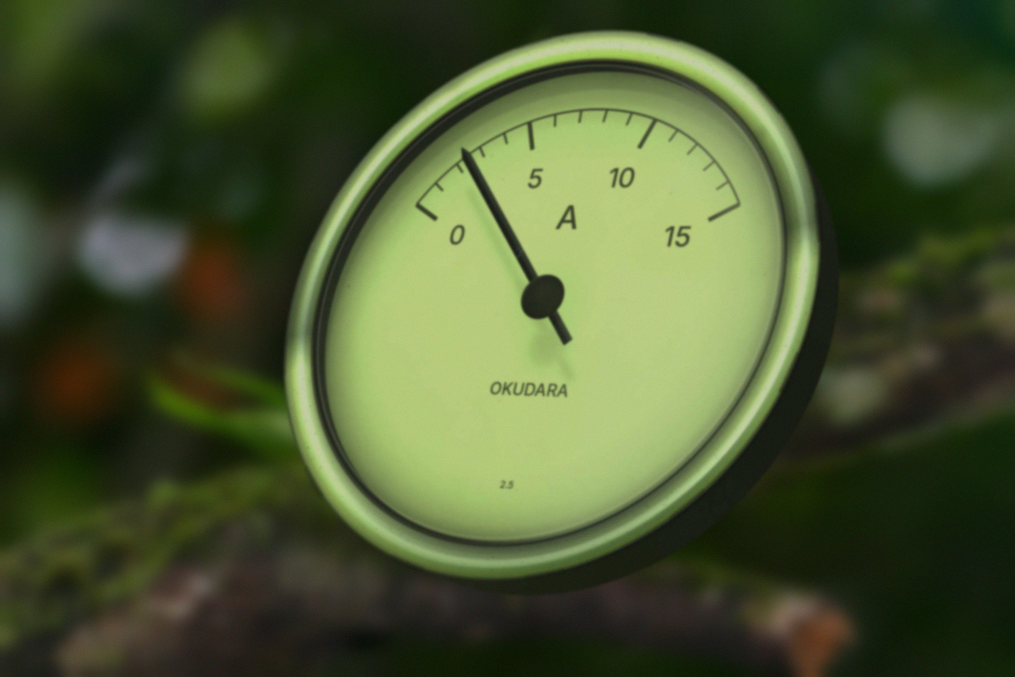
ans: A 2.5
